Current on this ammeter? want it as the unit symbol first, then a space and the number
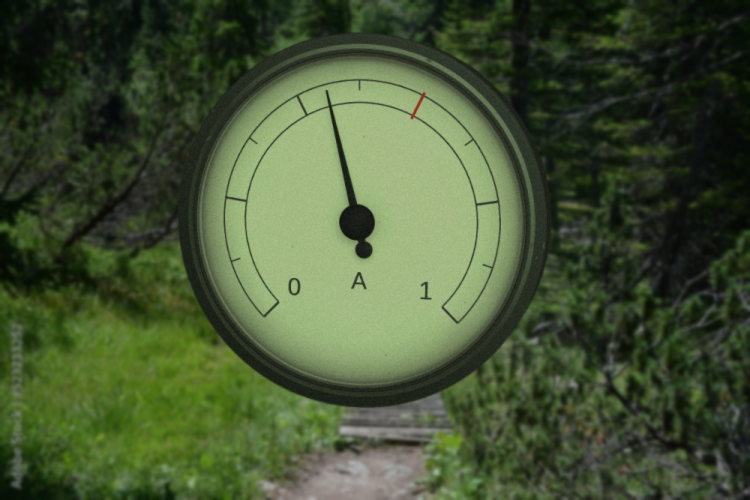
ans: A 0.45
